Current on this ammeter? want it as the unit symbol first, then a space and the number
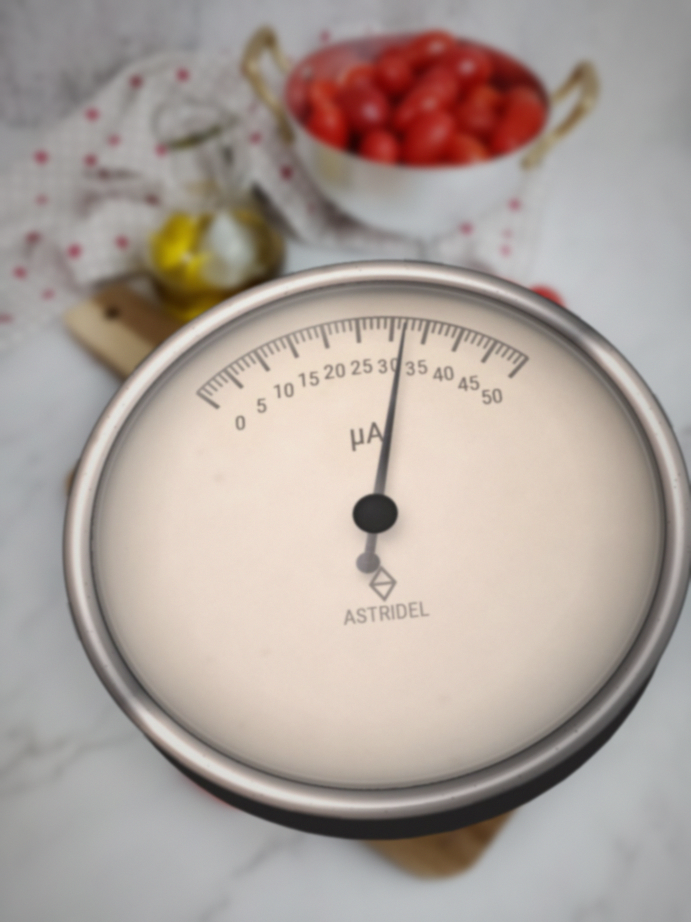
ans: µA 32
